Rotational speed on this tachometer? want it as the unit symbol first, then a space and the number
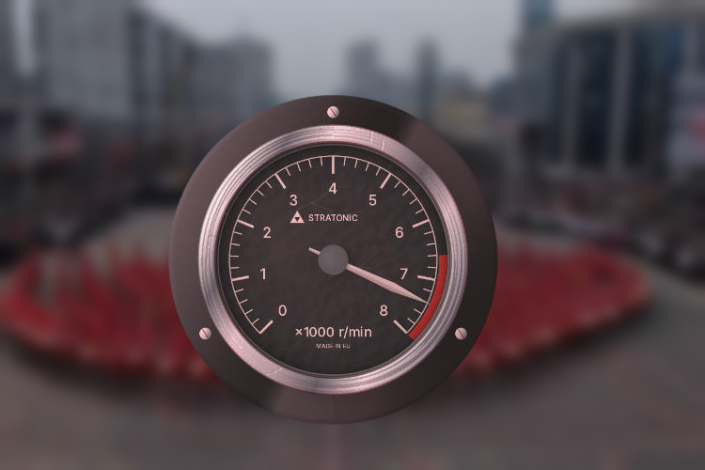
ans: rpm 7400
